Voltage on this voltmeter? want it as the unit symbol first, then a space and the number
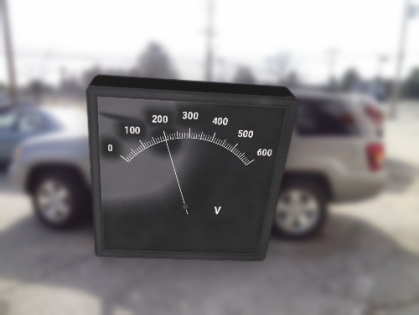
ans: V 200
